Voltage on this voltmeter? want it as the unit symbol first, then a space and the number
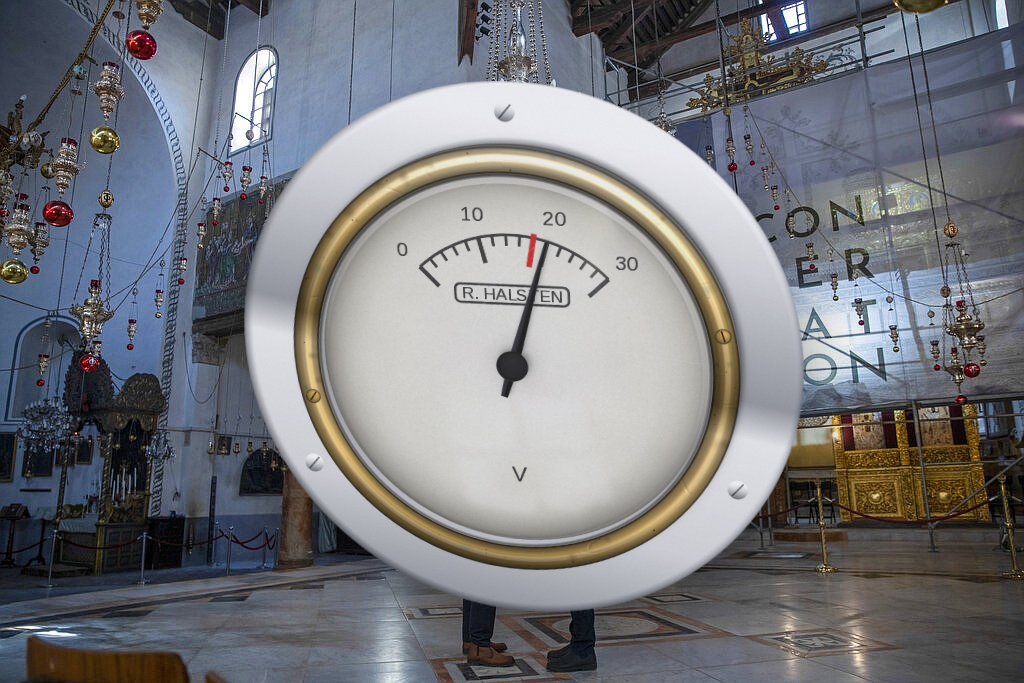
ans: V 20
